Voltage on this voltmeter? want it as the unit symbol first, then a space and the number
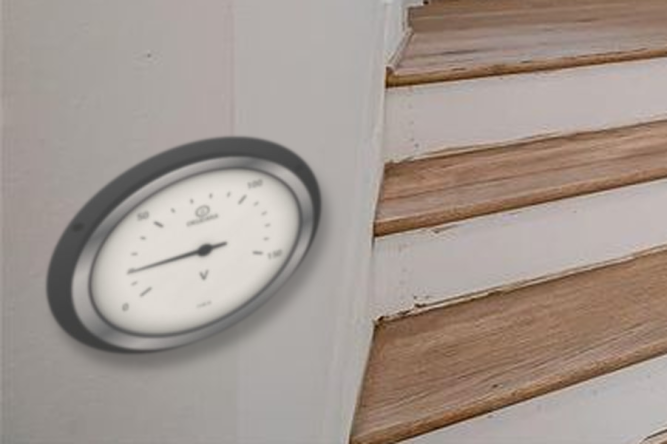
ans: V 20
